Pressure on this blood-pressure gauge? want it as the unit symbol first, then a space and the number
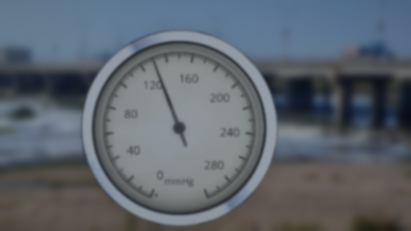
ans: mmHg 130
